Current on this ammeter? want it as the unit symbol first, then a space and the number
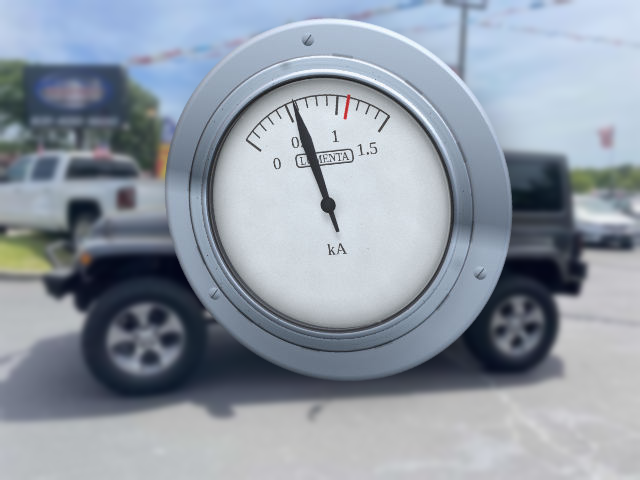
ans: kA 0.6
